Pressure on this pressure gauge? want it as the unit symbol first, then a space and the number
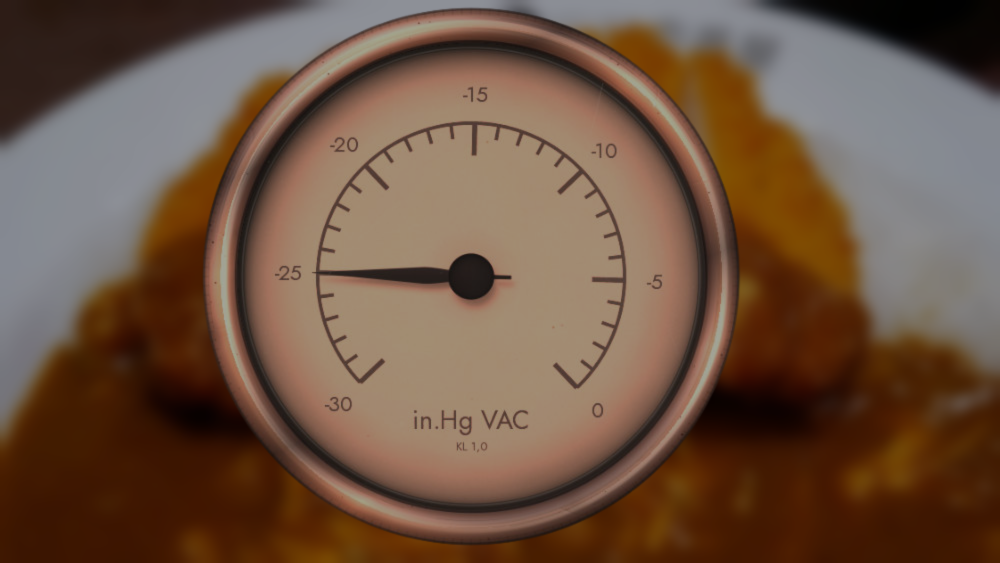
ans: inHg -25
